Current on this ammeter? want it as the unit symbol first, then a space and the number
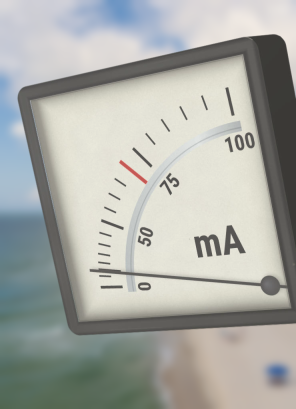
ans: mA 25
